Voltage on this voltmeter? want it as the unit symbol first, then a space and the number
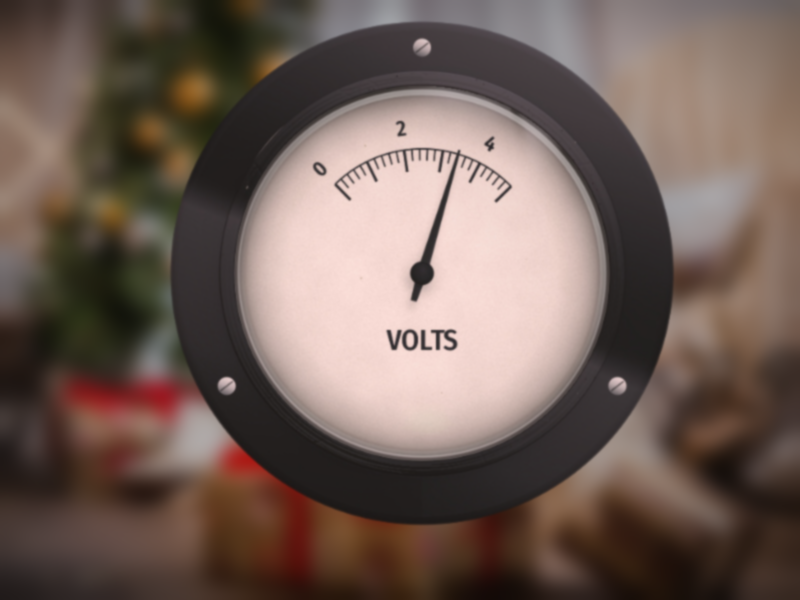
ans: V 3.4
